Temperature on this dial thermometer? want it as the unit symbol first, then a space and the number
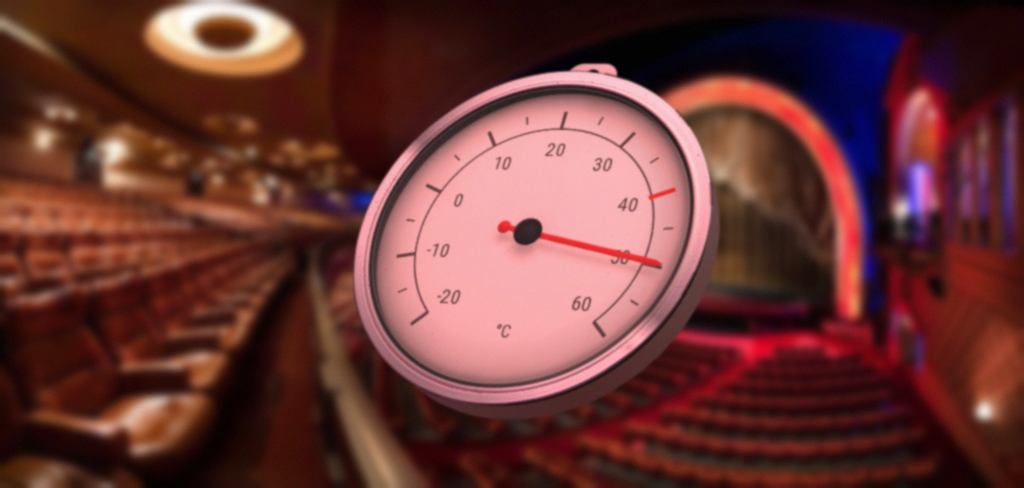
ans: °C 50
